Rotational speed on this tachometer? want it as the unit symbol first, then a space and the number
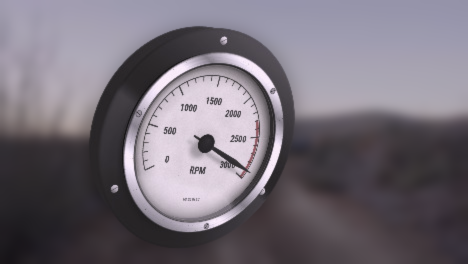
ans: rpm 2900
